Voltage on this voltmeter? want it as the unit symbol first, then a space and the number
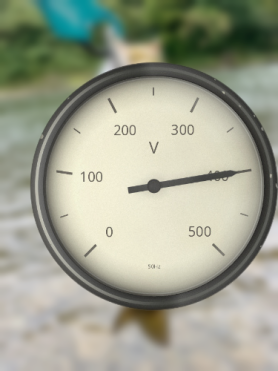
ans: V 400
